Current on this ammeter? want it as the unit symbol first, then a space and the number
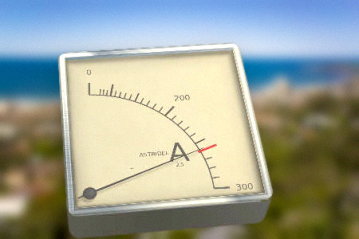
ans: A 260
